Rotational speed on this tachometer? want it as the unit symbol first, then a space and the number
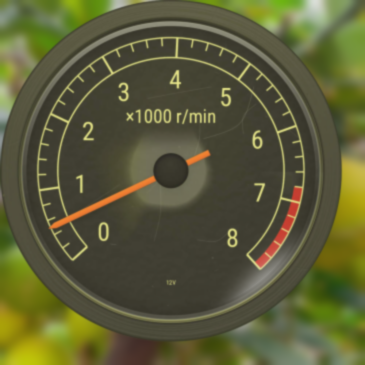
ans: rpm 500
